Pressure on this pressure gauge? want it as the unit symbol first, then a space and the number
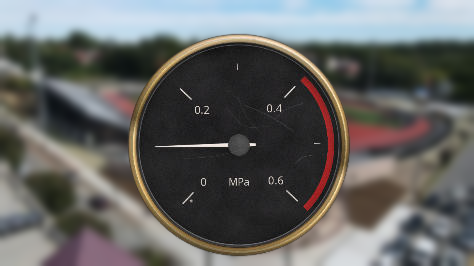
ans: MPa 0.1
